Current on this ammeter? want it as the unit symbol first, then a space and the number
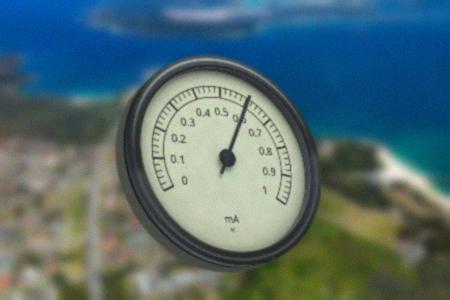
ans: mA 0.6
